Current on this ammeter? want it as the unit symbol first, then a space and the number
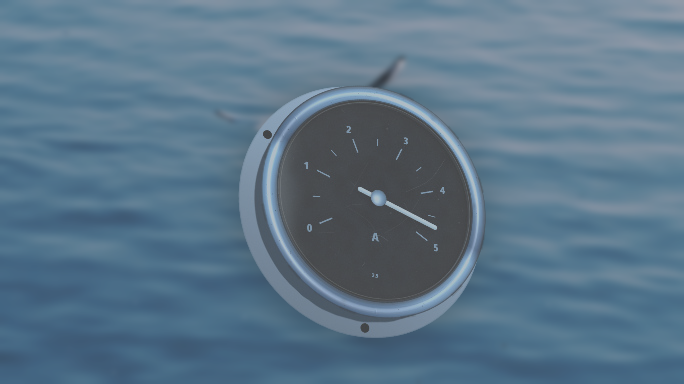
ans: A 4.75
